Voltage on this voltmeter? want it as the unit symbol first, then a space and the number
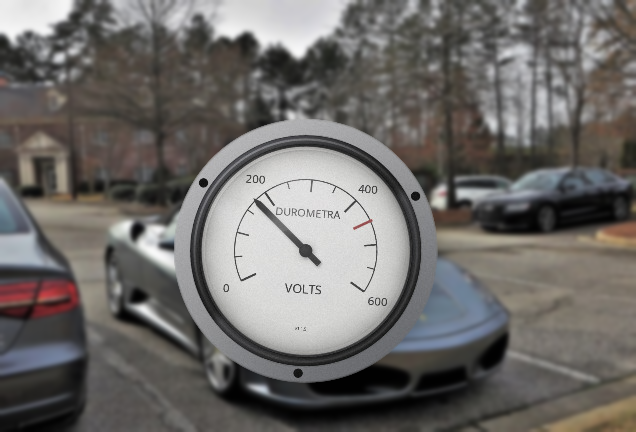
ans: V 175
